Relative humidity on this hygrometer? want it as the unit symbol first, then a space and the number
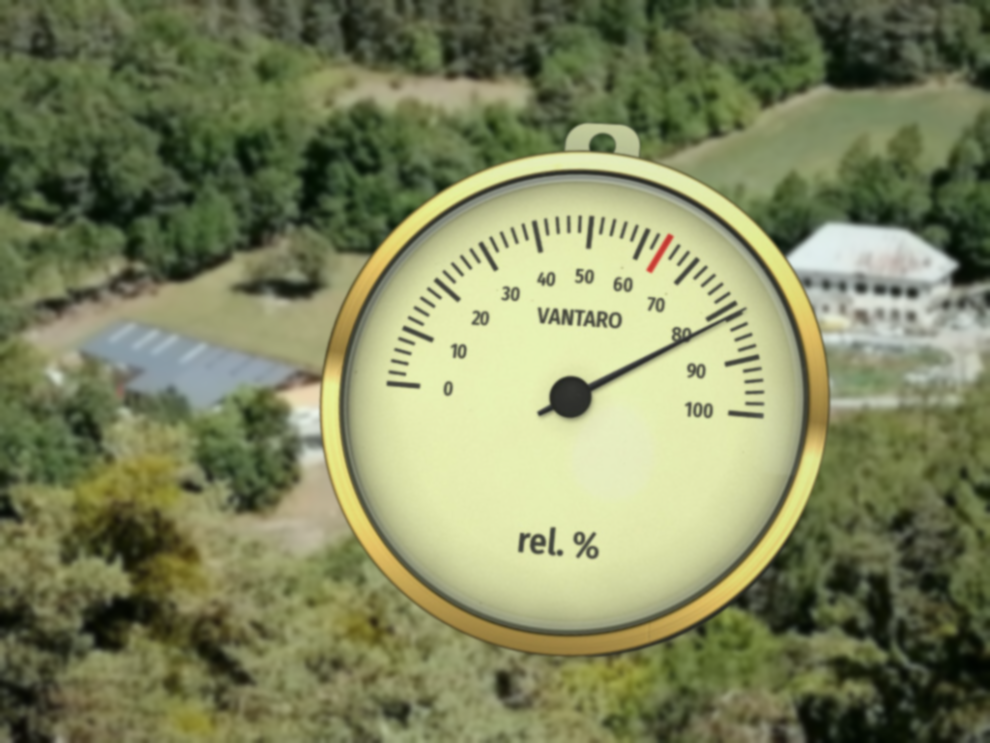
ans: % 82
